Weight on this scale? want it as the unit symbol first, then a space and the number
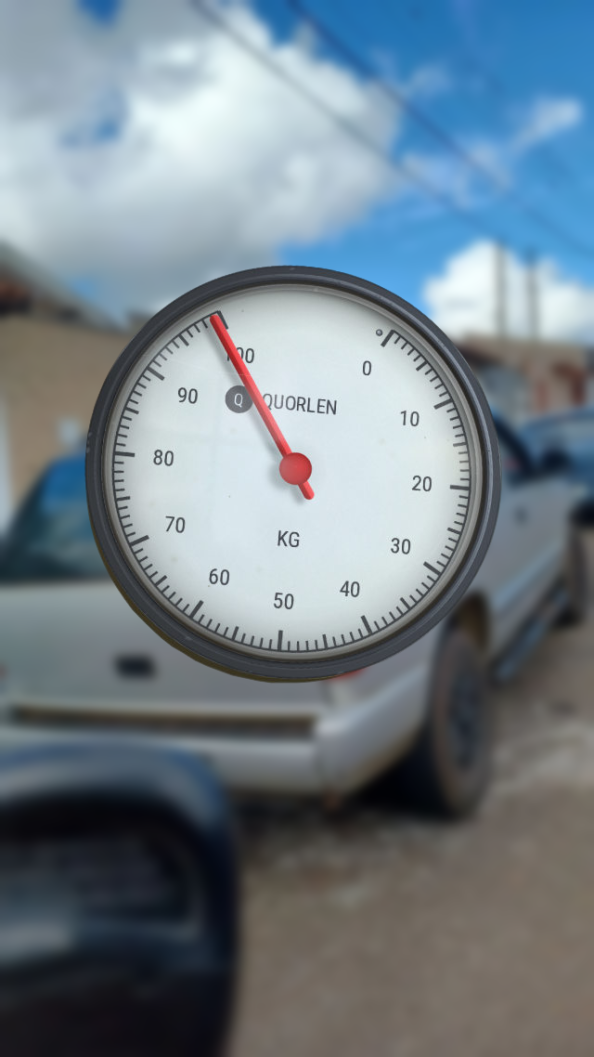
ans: kg 99
